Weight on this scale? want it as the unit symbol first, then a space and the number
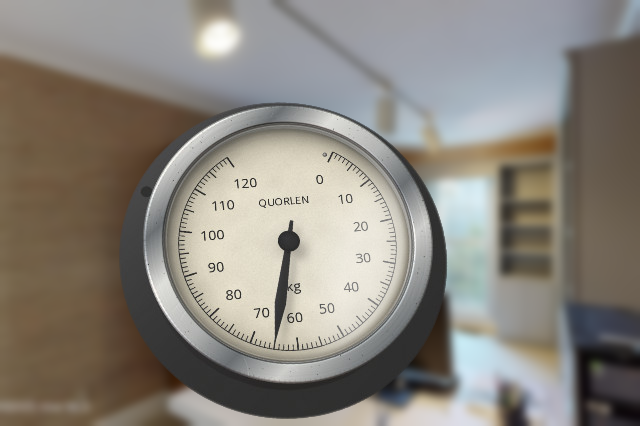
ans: kg 65
